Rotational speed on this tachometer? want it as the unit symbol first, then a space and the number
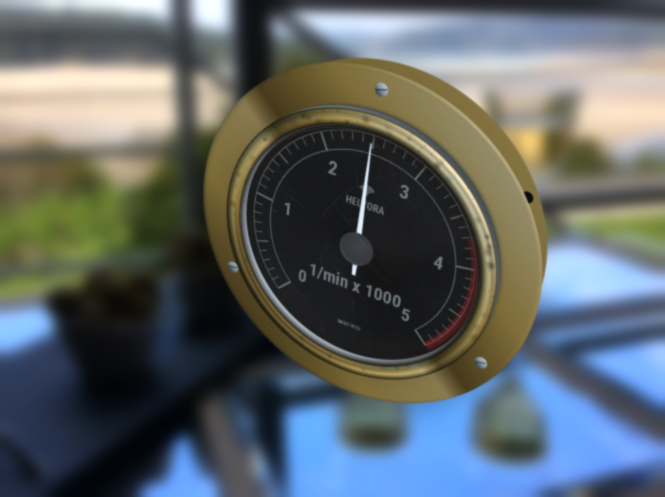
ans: rpm 2500
